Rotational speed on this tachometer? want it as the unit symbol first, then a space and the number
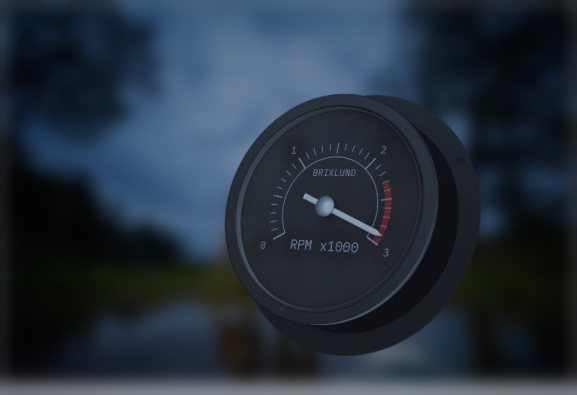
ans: rpm 2900
